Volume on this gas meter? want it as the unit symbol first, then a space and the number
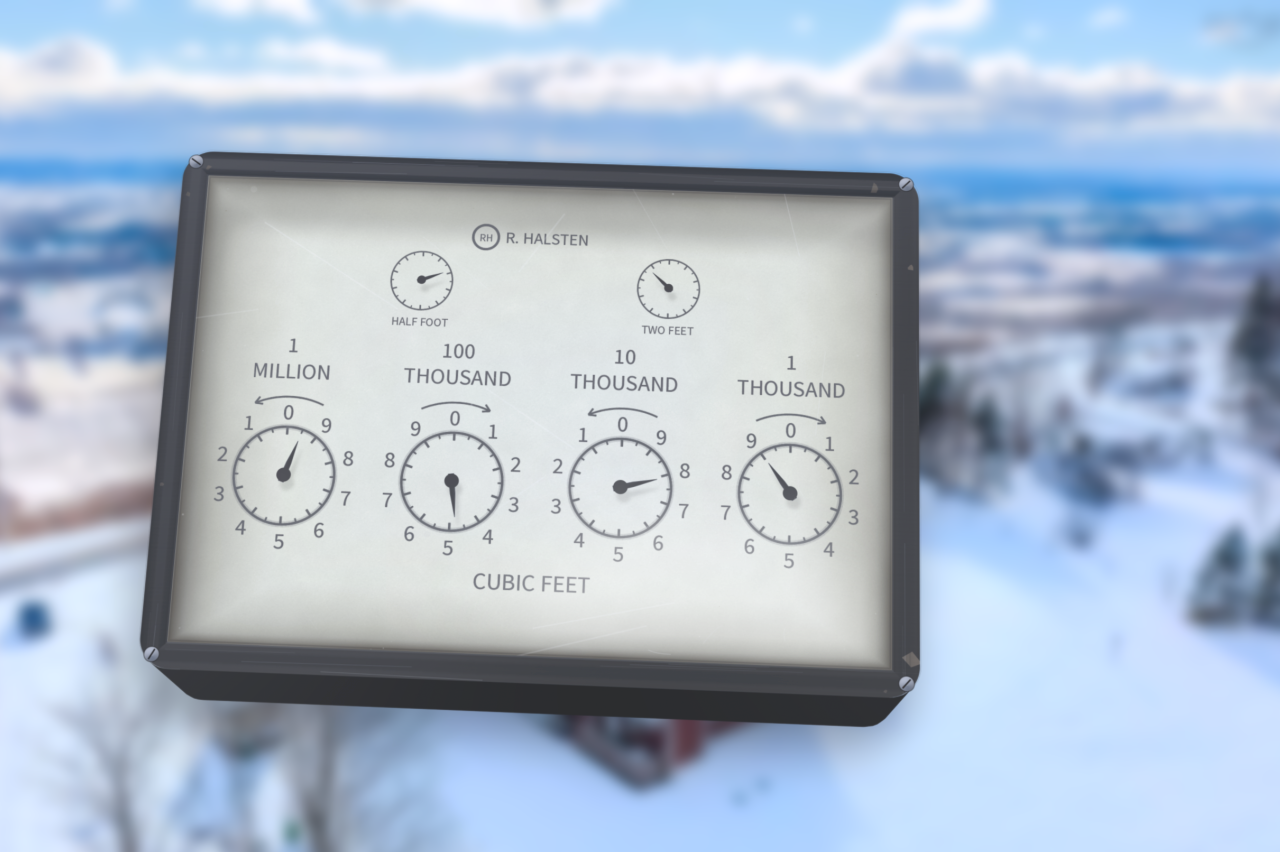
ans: ft³ 947900
